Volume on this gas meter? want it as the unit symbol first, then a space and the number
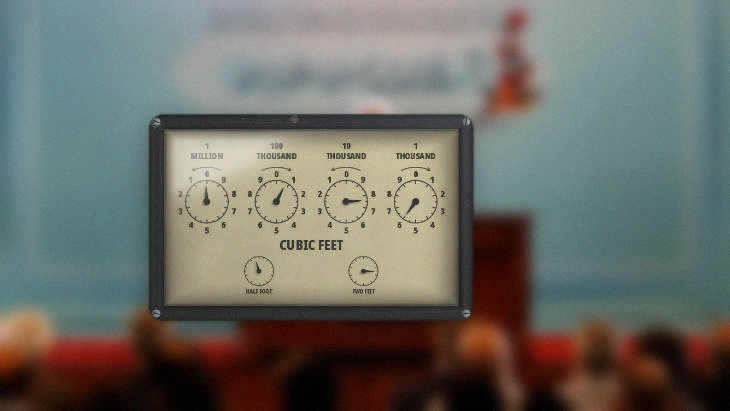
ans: ft³ 7600
